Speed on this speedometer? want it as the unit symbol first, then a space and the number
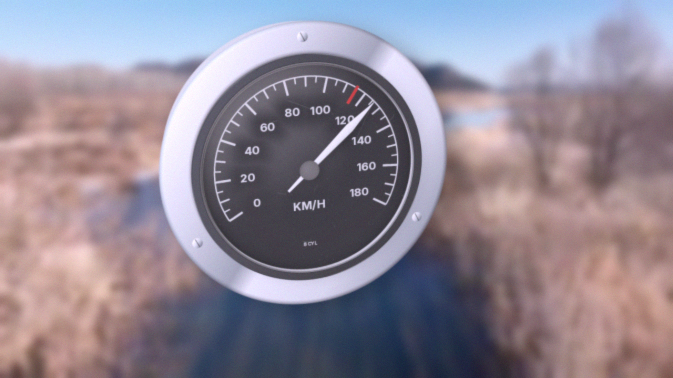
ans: km/h 125
